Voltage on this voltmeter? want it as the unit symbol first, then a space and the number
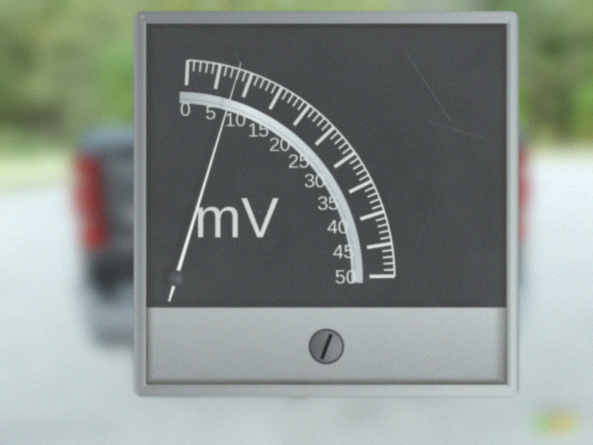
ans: mV 8
